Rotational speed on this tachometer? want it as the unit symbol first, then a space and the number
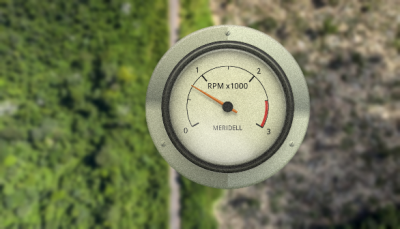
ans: rpm 750
